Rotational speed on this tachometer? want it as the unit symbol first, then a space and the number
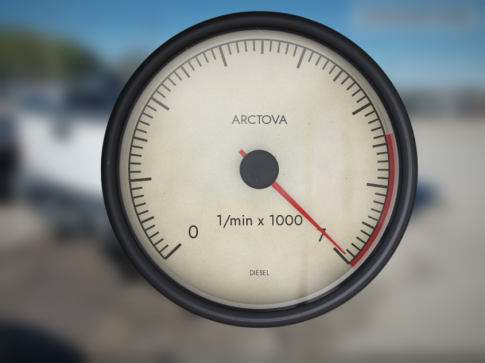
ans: rpm 6950
